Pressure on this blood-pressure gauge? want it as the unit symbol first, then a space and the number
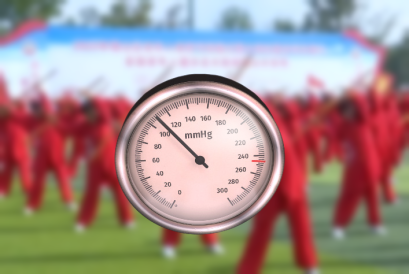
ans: mmHg 110
